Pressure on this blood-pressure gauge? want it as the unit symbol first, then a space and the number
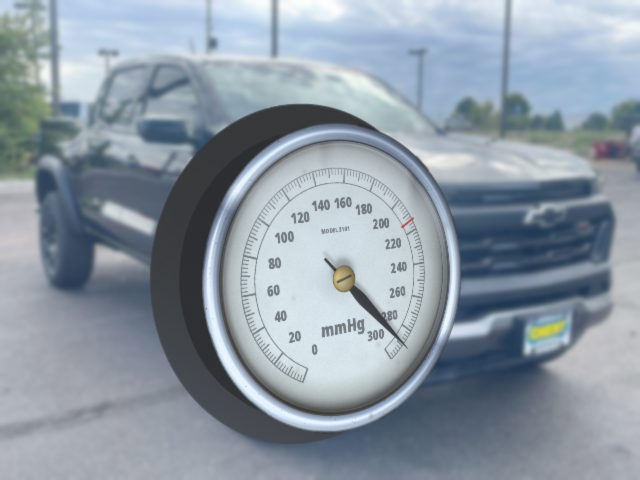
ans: mmHg 290
